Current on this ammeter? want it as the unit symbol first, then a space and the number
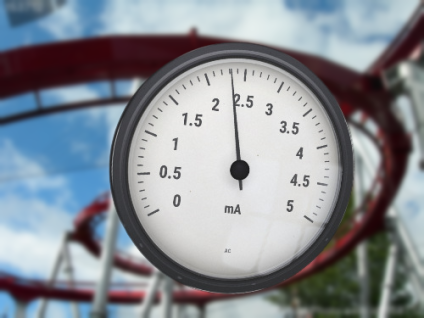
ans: mA 2.3
